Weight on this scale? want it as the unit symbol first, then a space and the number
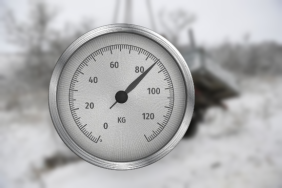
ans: kg 85
